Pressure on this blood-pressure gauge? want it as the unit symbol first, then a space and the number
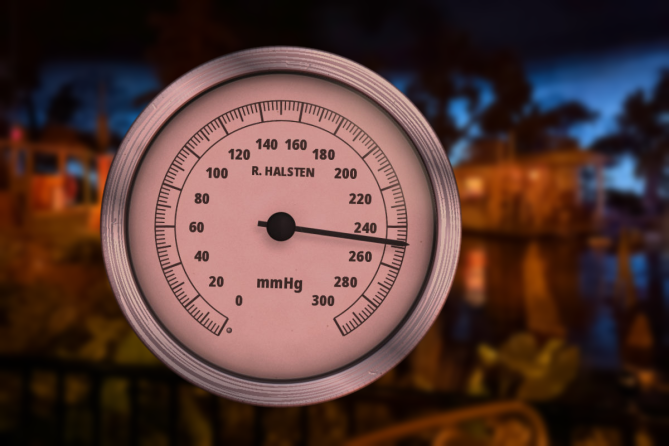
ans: mmHg 248
